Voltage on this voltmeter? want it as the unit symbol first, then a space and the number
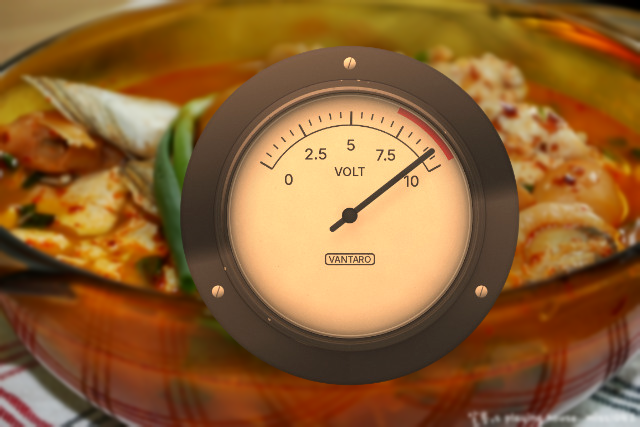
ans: V 9.25
